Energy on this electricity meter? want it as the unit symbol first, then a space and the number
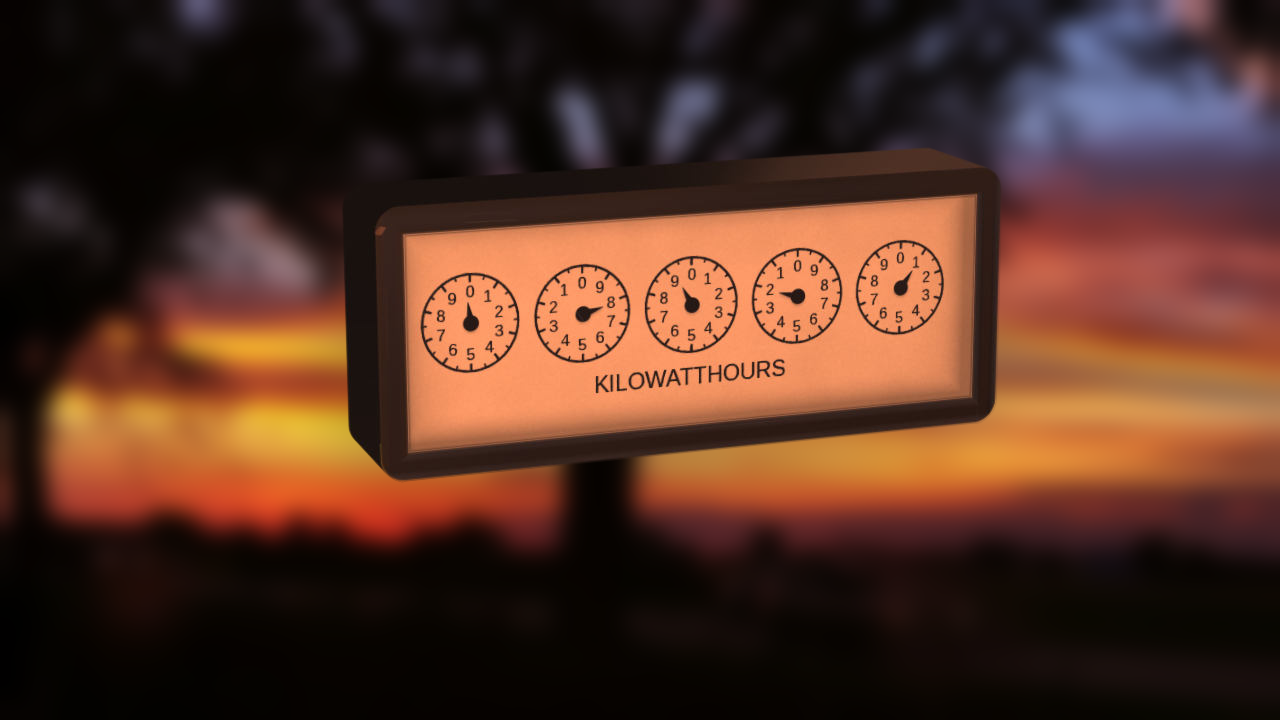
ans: kWh 97921
